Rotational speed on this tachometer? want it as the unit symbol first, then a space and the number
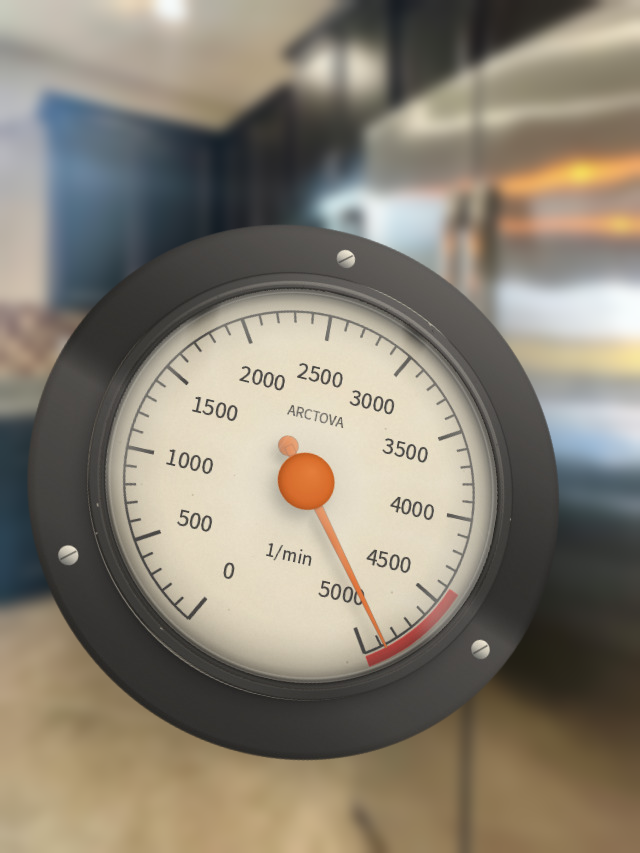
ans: rpm 4900
